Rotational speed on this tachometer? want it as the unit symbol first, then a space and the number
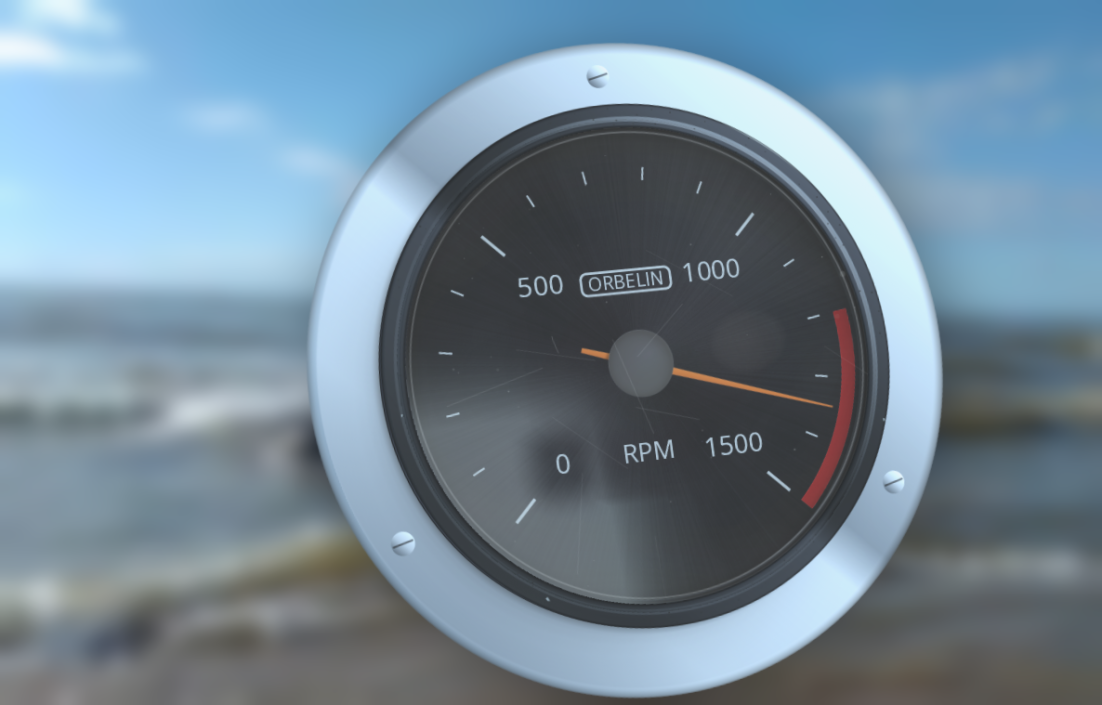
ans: rpm 1350
